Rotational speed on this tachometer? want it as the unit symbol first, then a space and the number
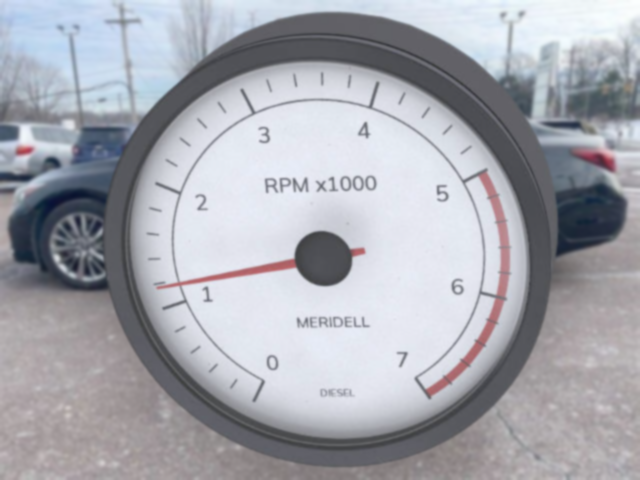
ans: rpm 1200
